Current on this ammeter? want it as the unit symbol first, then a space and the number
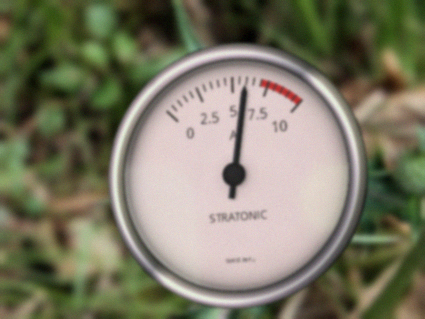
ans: A 6
